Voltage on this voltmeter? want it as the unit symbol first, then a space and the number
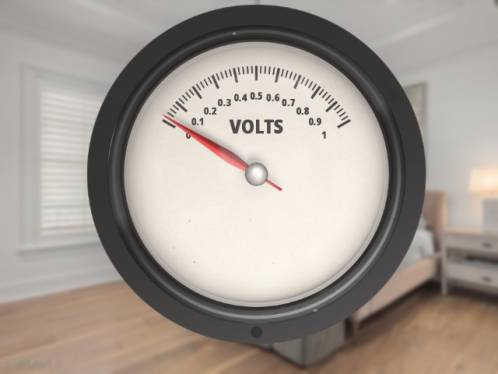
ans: V 0.02
